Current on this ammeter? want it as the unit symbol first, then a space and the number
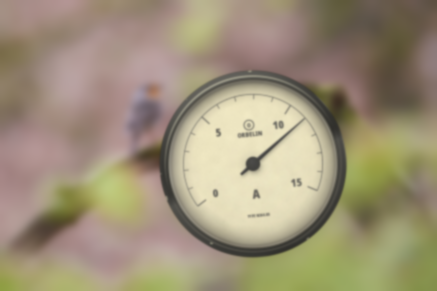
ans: A 11
